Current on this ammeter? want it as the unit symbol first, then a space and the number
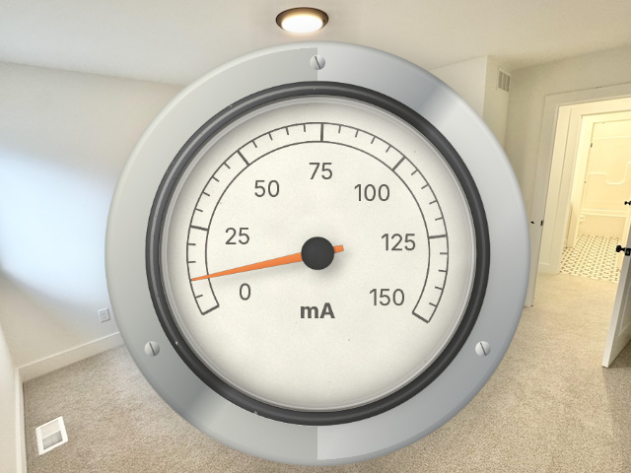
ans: mA 10
